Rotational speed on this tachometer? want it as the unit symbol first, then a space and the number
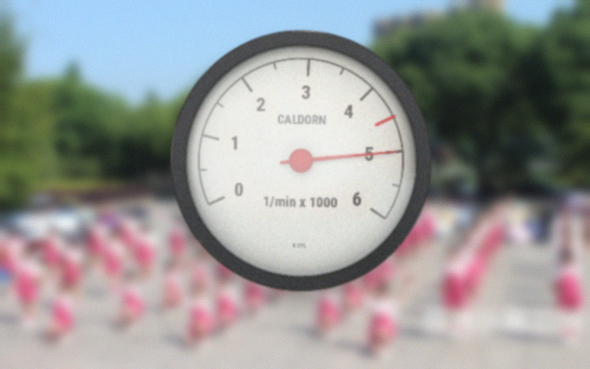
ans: rpm 5000
